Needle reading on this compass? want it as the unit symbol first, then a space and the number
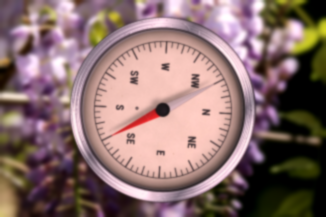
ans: ° 150
